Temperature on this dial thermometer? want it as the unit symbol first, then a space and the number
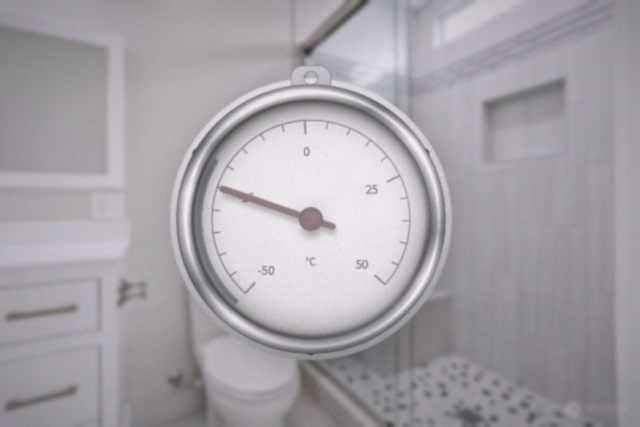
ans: °C -25
